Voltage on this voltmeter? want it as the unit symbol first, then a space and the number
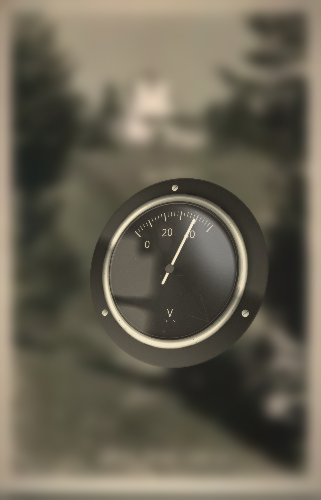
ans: V 40
